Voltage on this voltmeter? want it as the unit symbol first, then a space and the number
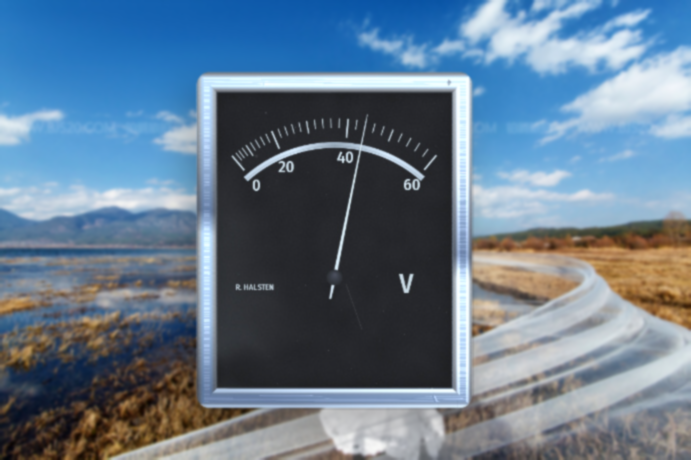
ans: V 44
